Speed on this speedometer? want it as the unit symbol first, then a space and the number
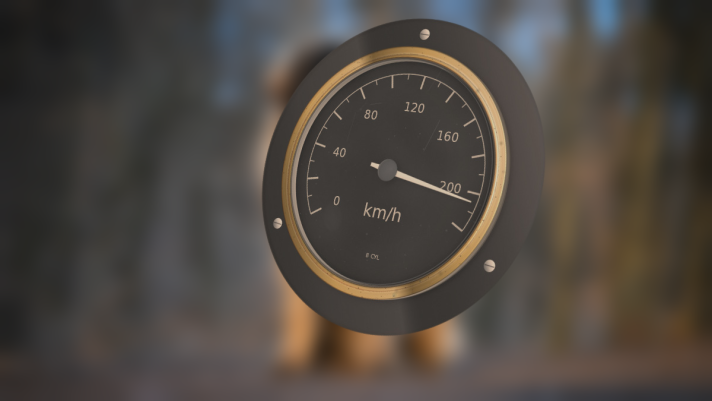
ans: km/h 205
